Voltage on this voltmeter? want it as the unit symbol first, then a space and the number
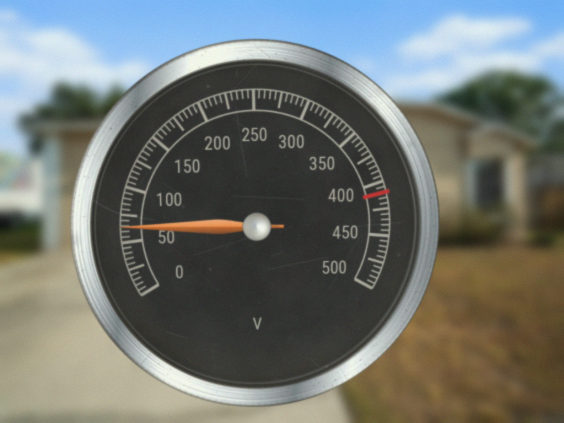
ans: V 65
